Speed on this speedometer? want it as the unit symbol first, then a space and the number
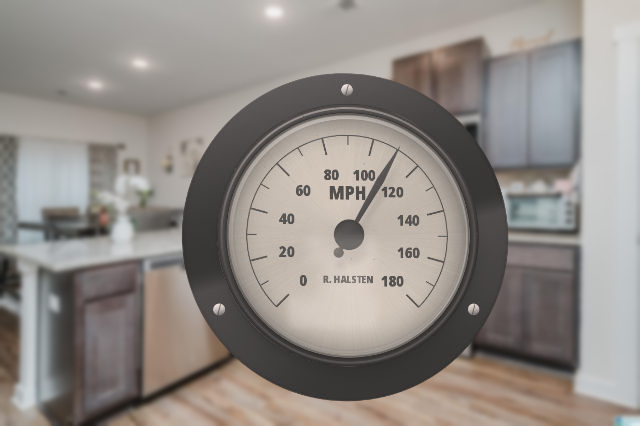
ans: mph 110
